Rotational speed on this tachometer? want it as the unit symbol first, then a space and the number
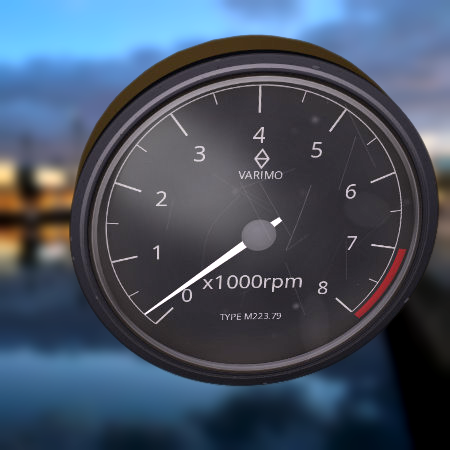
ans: rpm 250
